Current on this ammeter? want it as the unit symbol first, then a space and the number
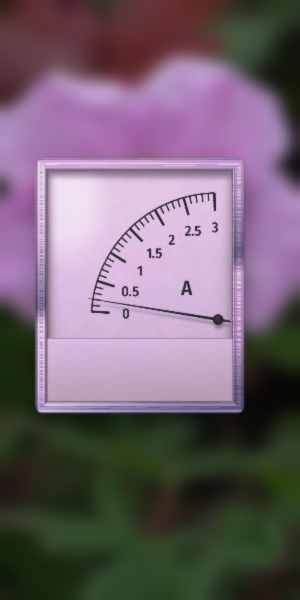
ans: A 0.2
